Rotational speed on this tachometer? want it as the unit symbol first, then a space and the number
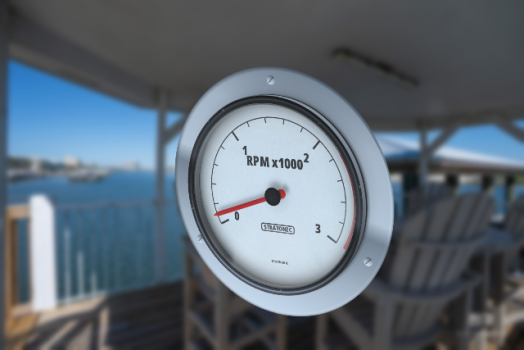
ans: rpm 100
